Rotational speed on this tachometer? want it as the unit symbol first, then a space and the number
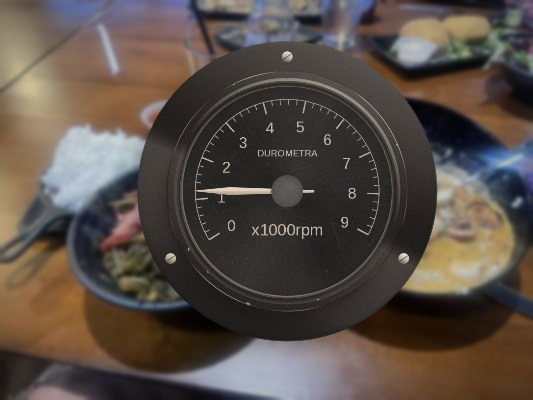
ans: rpm 1200
